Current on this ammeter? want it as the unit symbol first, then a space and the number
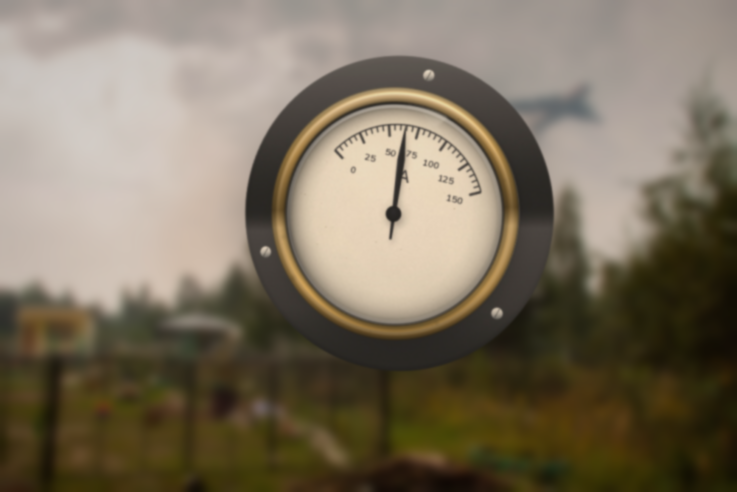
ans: A 65
